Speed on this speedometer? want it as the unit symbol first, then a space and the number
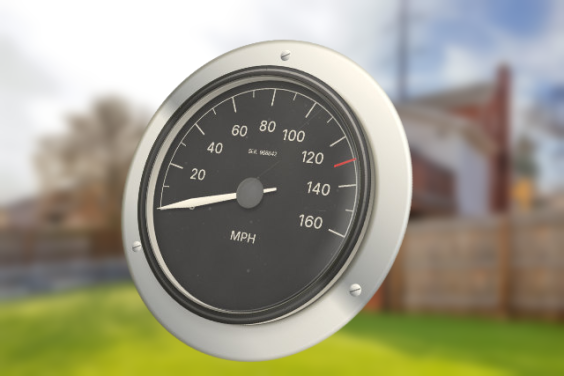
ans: mph 0
